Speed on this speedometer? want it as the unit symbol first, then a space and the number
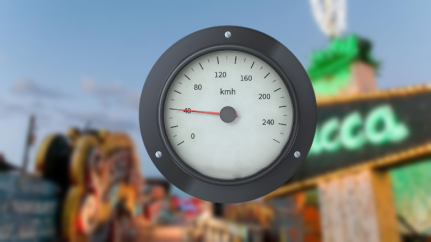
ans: km/h 40
